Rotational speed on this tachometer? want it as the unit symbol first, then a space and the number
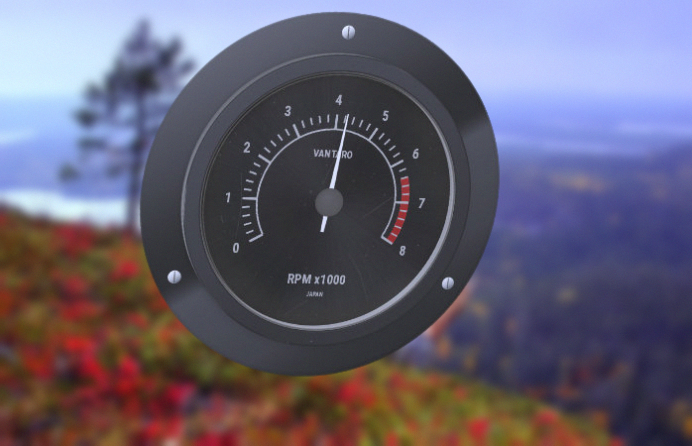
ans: rpm 4200
